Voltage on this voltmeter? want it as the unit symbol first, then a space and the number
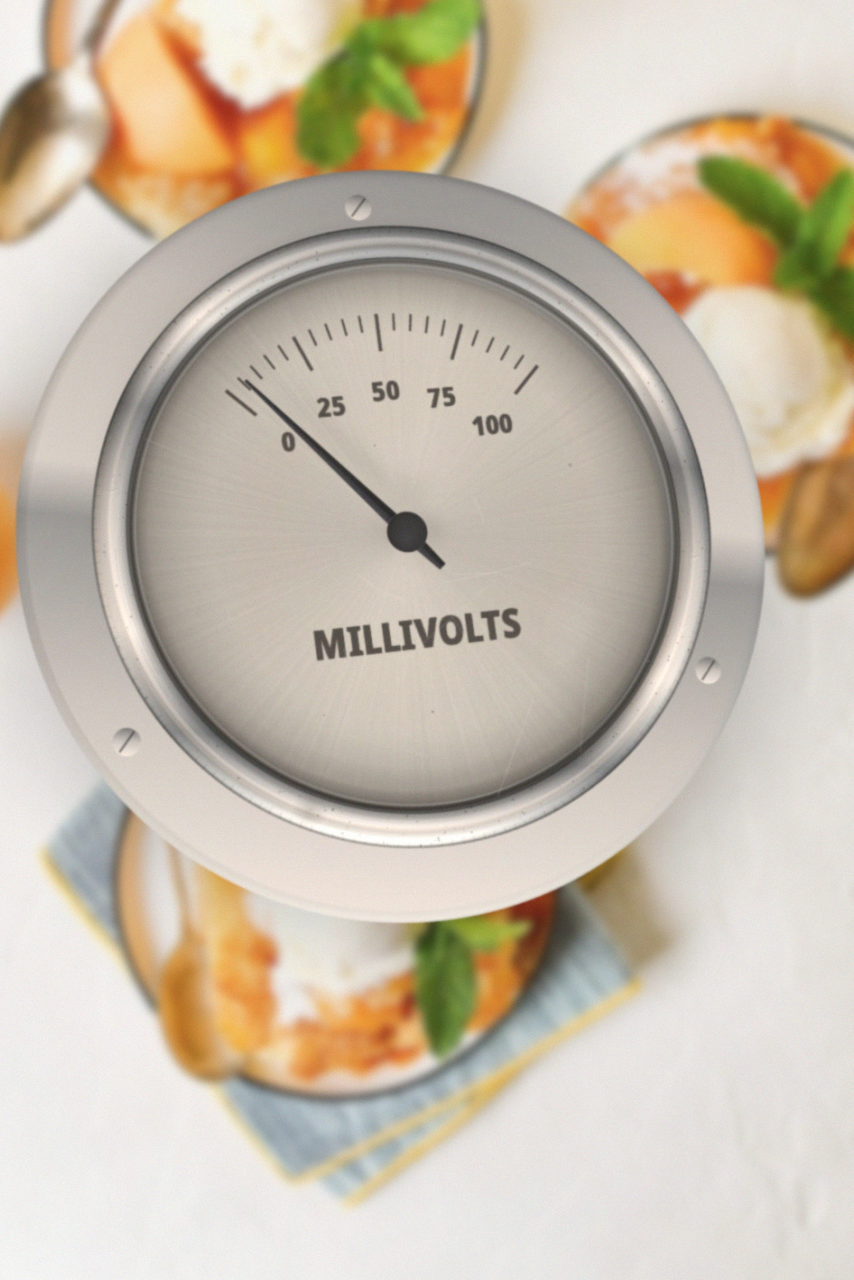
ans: mV 5
